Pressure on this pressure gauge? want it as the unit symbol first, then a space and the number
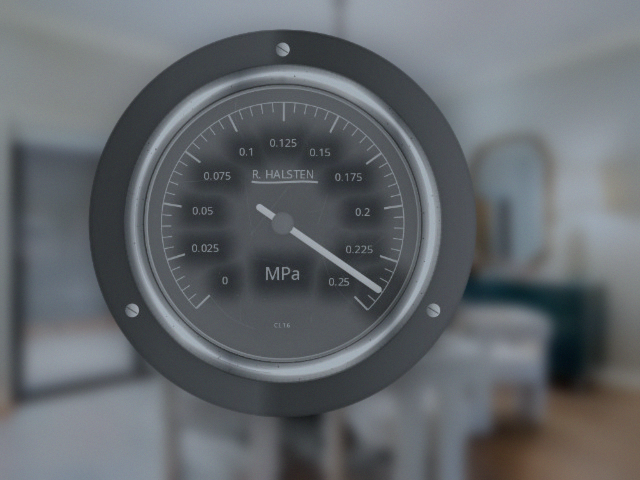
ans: MPa 0.24
